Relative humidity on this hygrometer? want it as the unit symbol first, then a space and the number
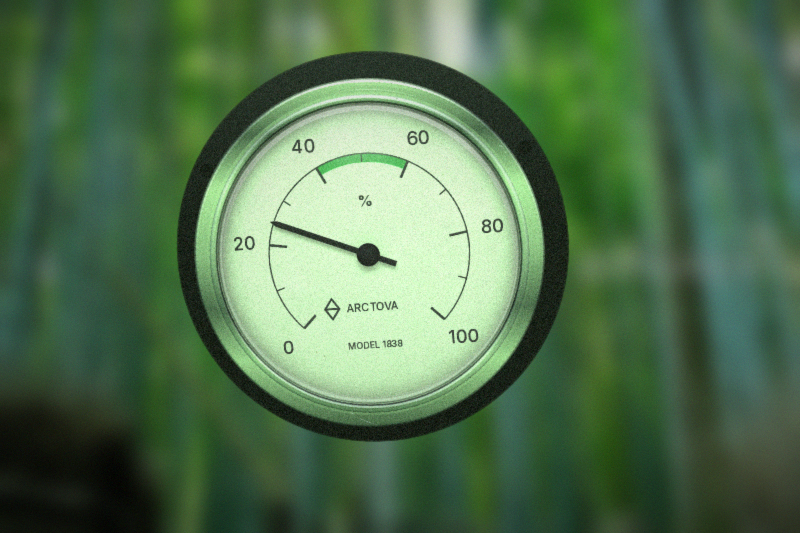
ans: % 25
